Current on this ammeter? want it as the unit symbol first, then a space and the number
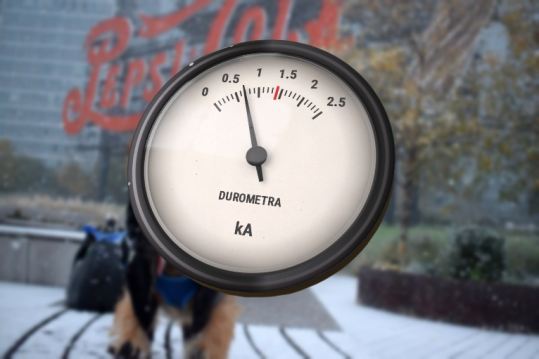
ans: kA 0.7
